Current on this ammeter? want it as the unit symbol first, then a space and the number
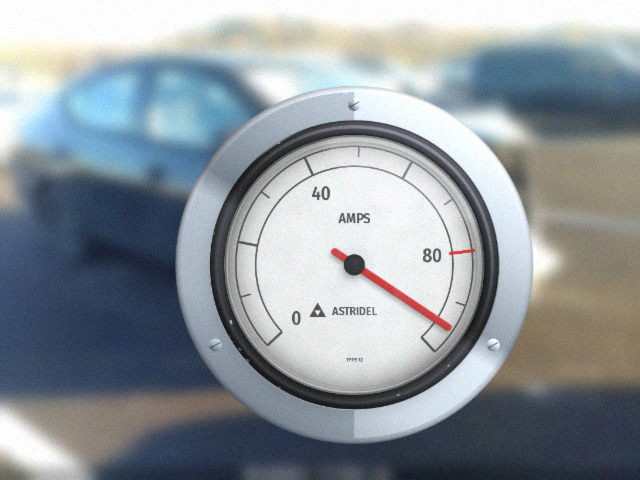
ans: A 95
